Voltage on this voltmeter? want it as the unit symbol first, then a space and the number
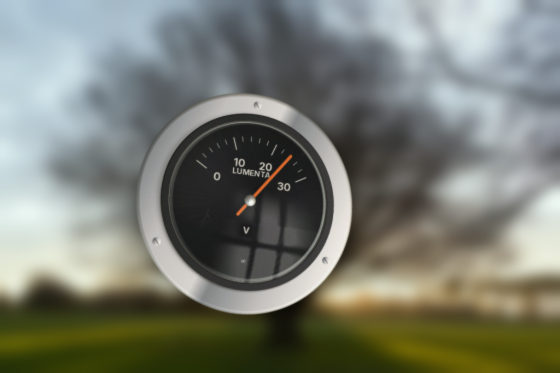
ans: V 24
